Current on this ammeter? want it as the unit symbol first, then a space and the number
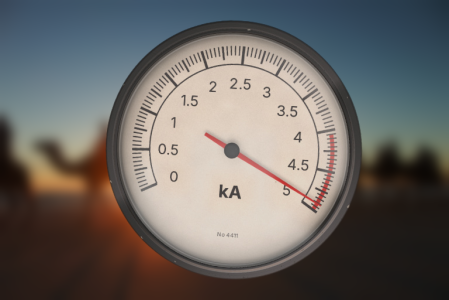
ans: kA 4.9
